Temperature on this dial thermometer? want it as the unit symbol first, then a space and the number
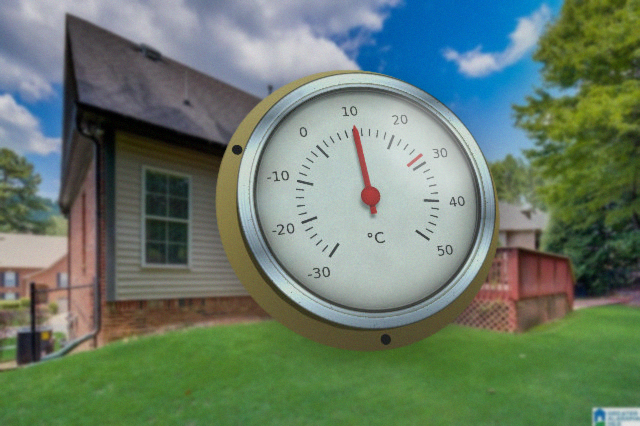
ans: °C 10
